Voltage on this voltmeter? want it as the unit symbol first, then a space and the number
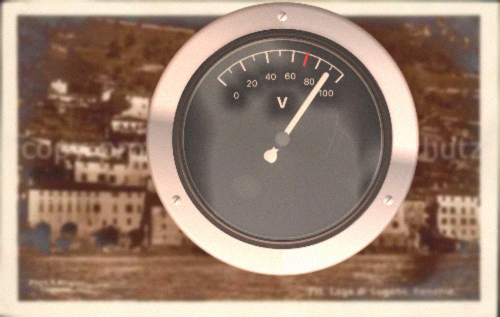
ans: V 90
